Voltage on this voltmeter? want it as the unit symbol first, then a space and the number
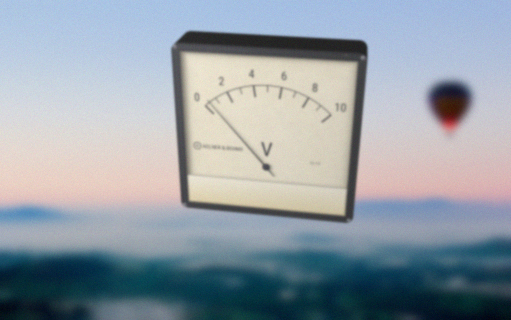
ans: V 0.5
